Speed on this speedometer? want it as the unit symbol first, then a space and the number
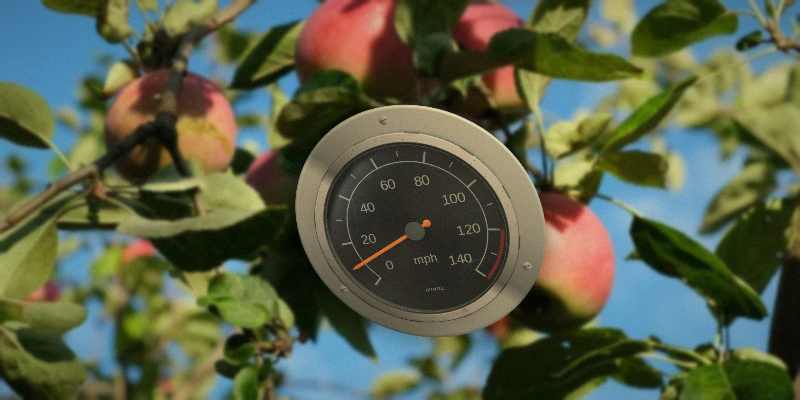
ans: mph 10
